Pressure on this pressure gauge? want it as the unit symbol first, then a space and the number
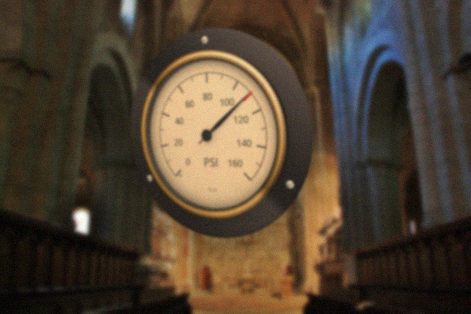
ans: psi 110
